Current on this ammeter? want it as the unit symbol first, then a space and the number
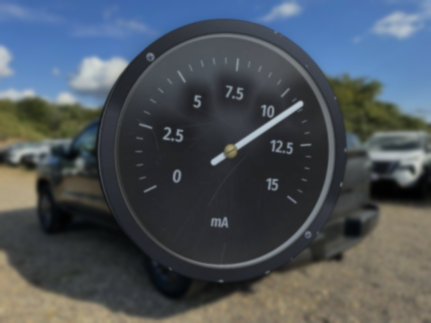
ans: mA 10.75
